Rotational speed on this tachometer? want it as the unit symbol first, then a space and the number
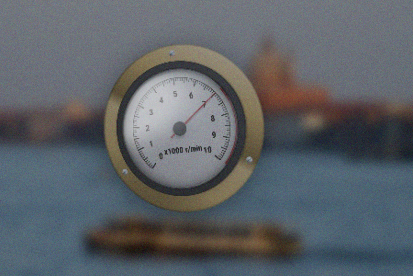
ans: rpm 7000
